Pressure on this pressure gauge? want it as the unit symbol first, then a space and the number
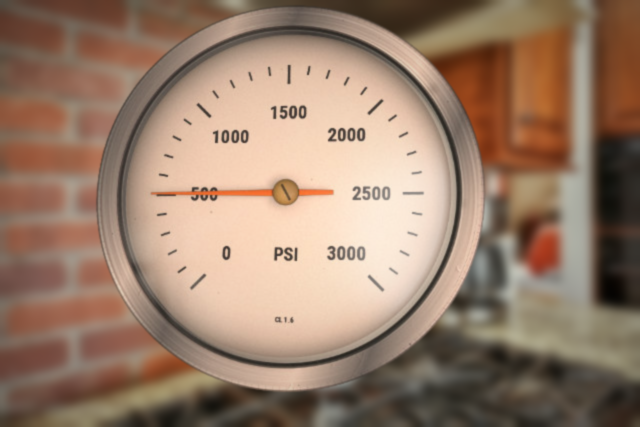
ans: psi 500
